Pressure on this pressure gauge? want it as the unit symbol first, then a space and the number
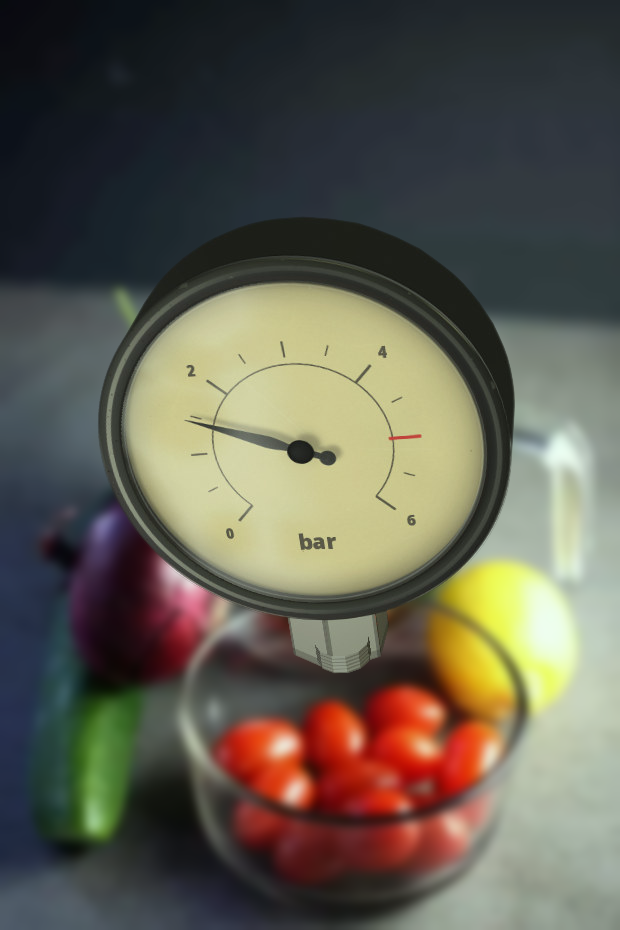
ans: bar 1.5
